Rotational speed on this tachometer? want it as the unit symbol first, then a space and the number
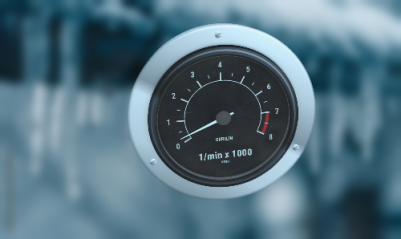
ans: rpm 250
